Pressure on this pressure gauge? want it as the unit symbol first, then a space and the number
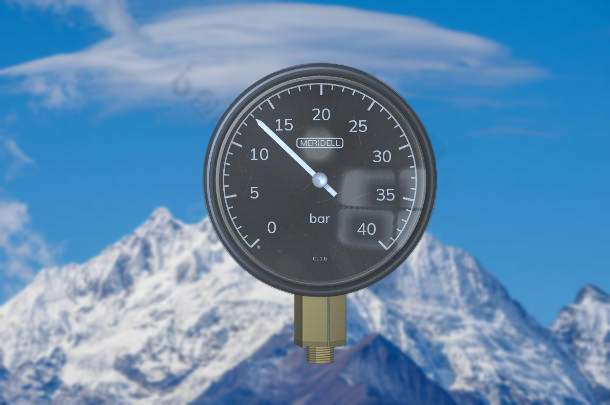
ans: bar 13
